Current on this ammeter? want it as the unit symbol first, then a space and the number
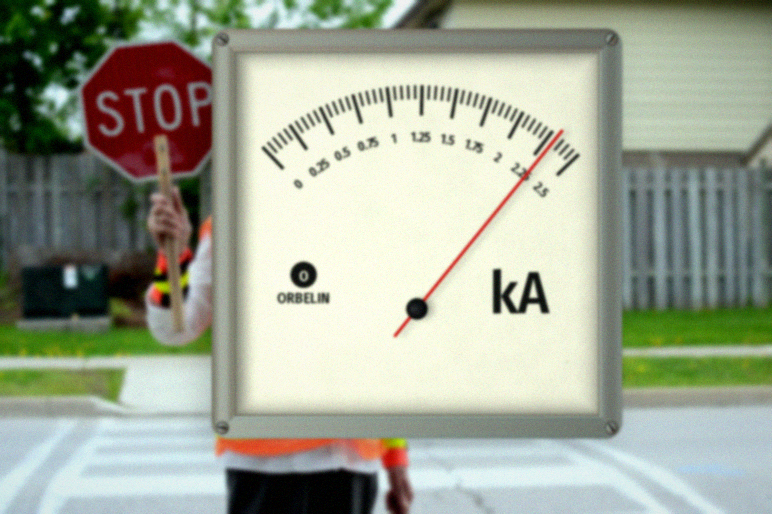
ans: kA 2.3
